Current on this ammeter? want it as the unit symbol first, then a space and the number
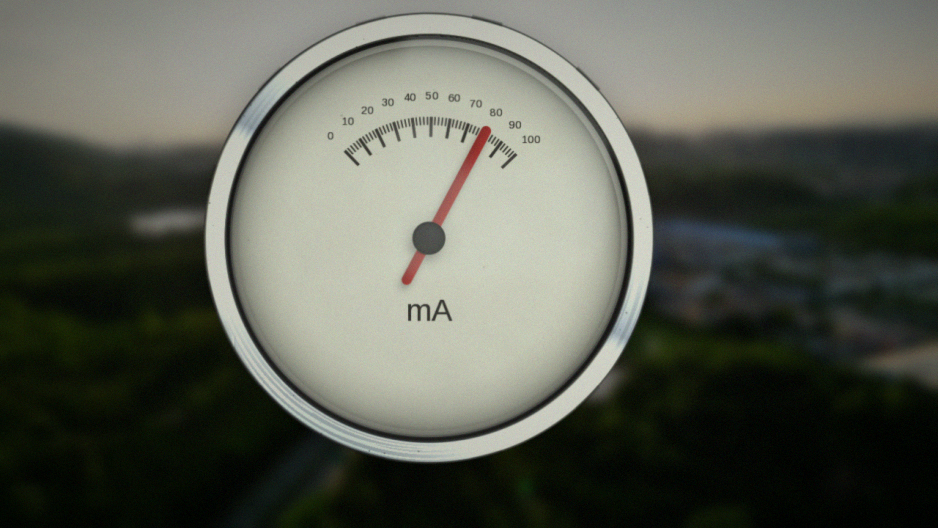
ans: mA 80
